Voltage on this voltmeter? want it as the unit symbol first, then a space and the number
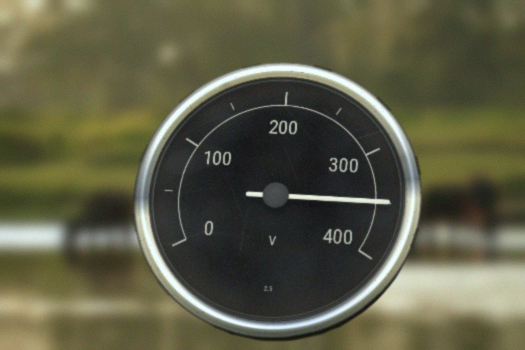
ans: V 350
